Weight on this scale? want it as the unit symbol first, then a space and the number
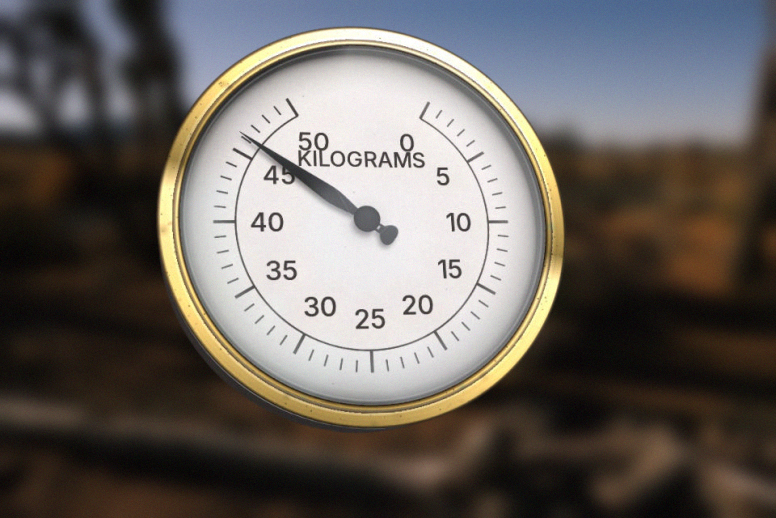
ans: kg 46
